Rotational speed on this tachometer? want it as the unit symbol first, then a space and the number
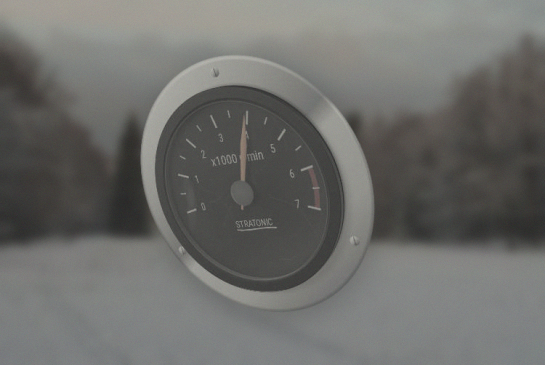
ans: rpm 4000
